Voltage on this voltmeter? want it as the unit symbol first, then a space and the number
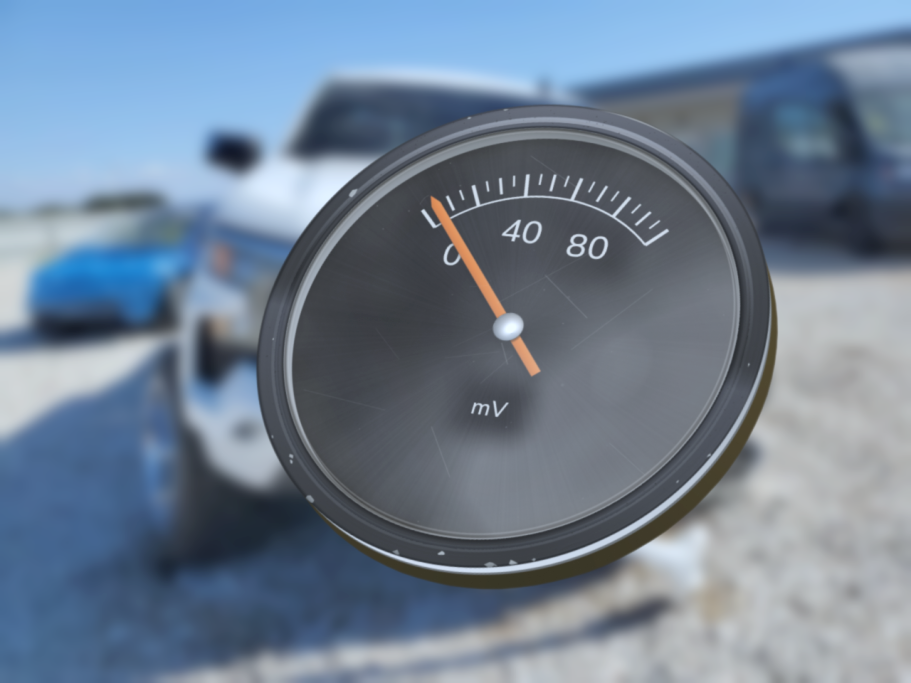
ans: mV 5
